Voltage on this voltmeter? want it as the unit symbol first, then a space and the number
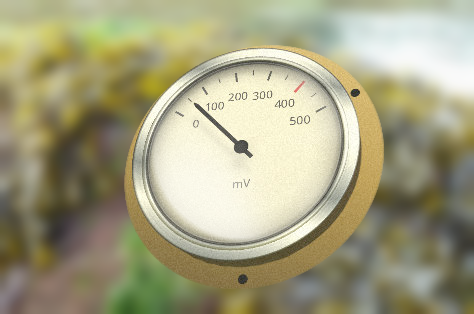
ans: mV 50
